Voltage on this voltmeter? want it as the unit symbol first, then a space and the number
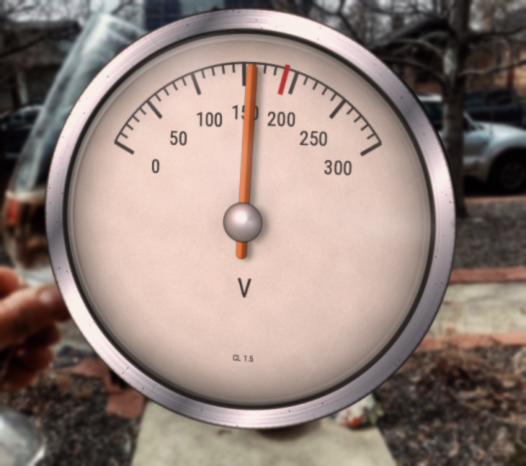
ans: V 160
